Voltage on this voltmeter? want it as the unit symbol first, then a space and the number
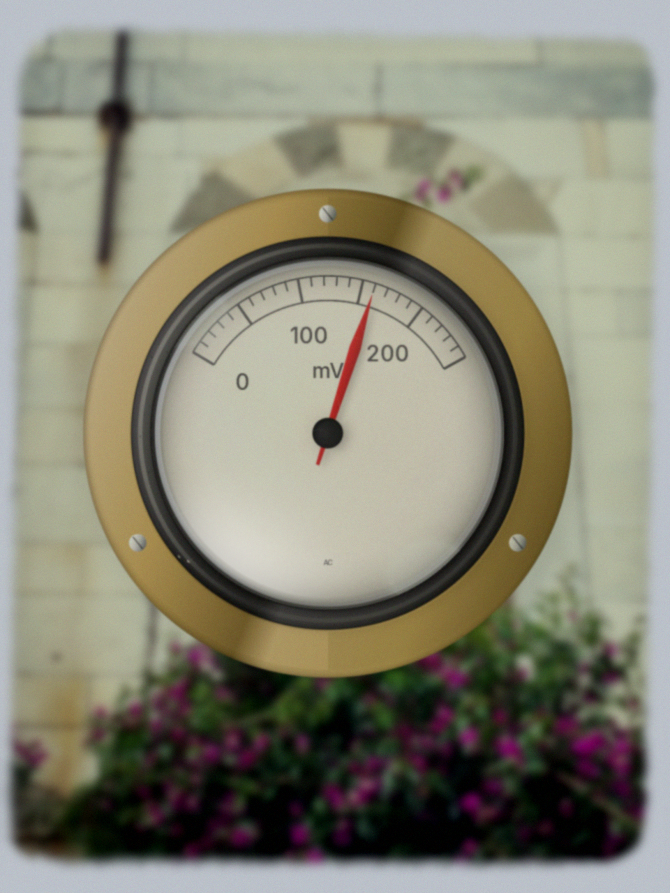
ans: mV 160
